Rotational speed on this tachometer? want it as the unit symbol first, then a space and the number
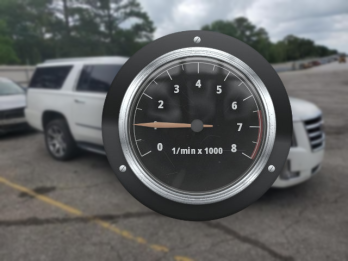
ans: rpm 1000
